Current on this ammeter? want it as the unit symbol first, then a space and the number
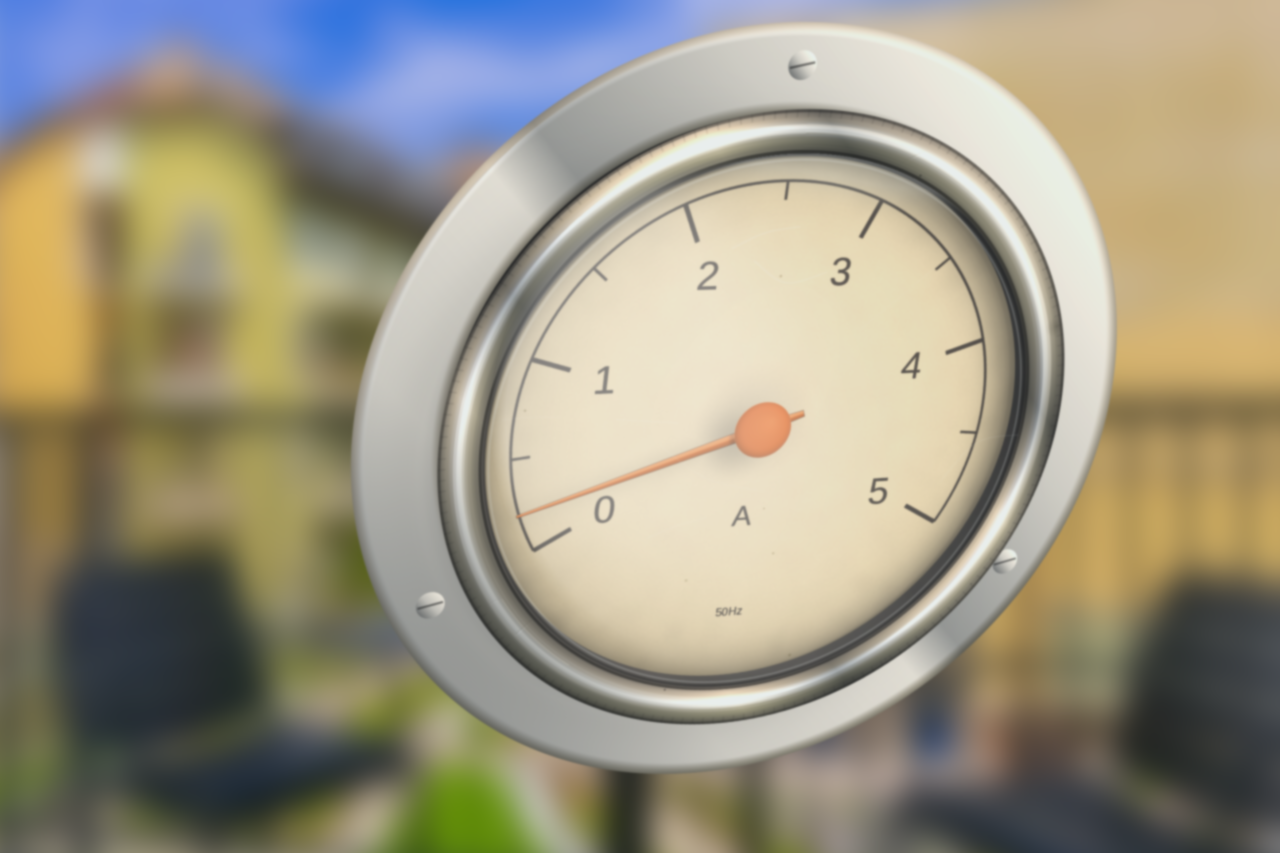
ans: A 0.25
